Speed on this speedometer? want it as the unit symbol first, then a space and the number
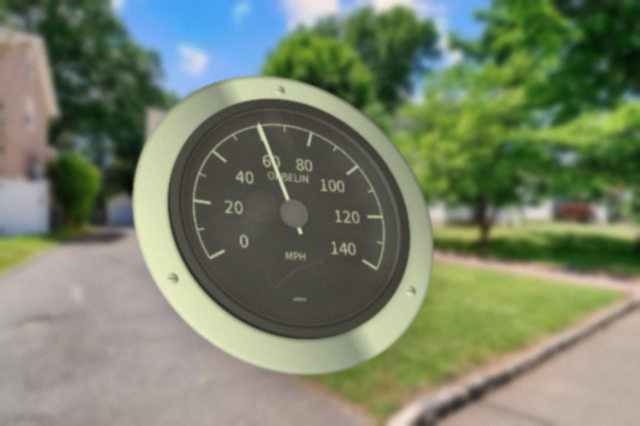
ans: mph 60
